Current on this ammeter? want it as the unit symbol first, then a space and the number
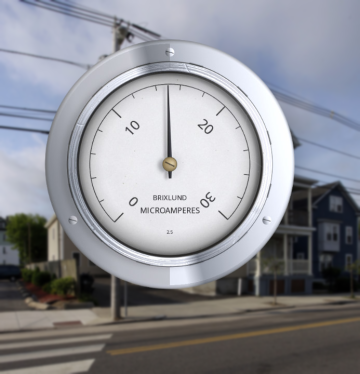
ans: µA 15
